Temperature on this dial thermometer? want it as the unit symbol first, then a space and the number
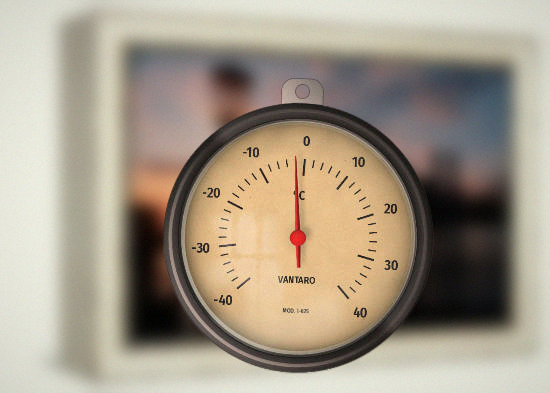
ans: °C -2
